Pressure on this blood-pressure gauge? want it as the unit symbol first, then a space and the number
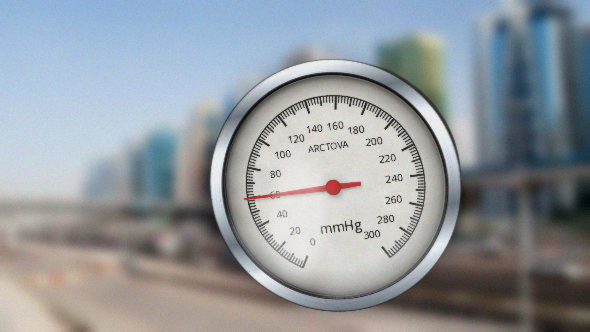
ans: mmHg 60
